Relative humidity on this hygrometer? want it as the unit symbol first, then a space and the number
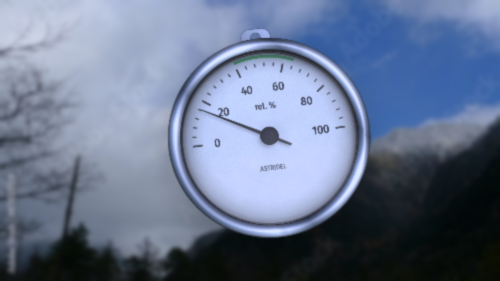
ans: % 16
